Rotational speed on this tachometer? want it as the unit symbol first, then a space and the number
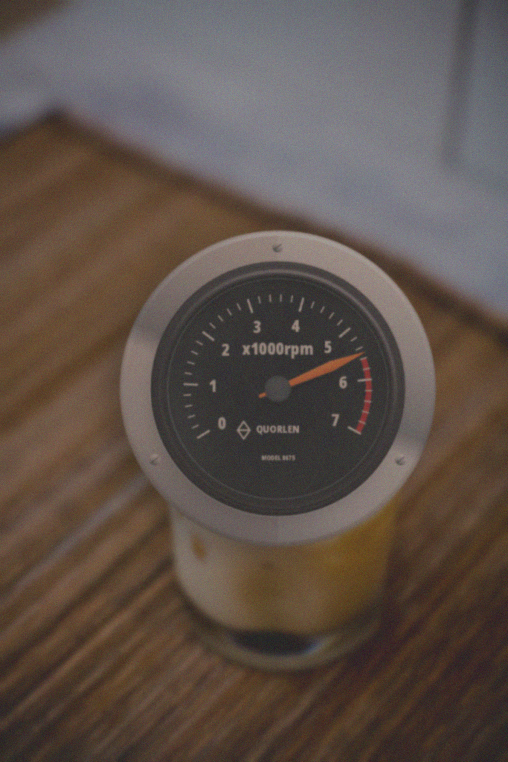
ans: rpm 5500
